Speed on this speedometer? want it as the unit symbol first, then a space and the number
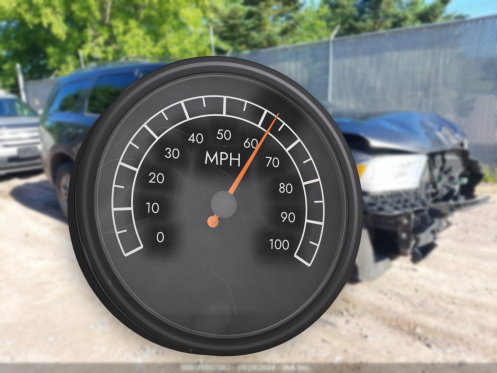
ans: mph 62.5
